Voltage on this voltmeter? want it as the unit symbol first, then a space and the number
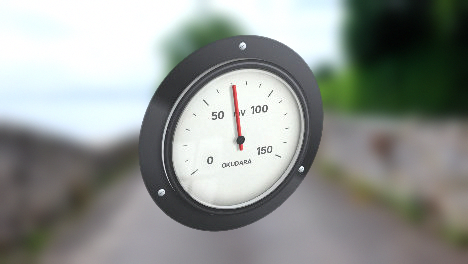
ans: mV 70
